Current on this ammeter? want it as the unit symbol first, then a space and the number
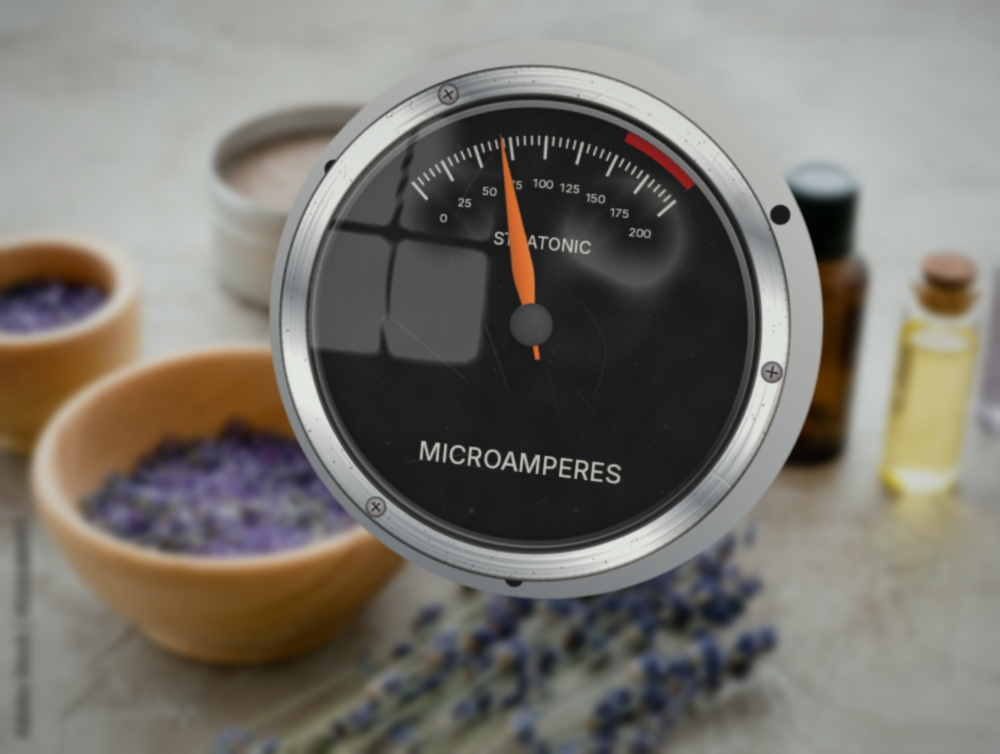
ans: µA 70
